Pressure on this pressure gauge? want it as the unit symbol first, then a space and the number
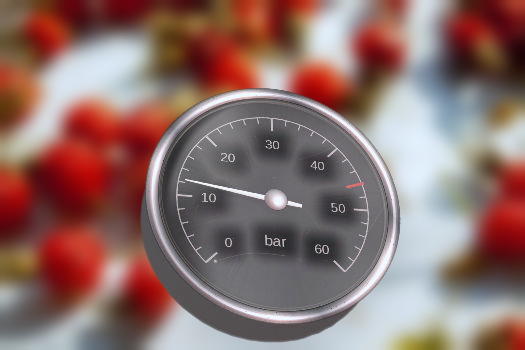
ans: bar 12
